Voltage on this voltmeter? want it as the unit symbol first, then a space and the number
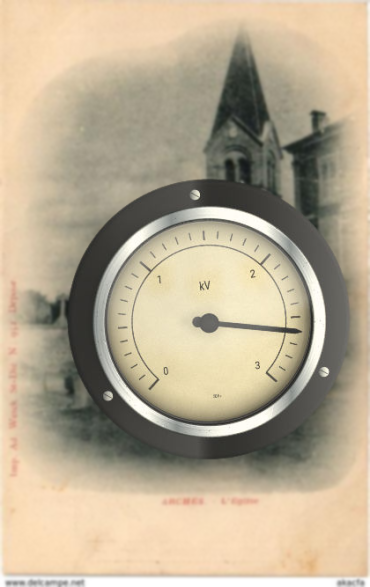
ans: kV 2.6
